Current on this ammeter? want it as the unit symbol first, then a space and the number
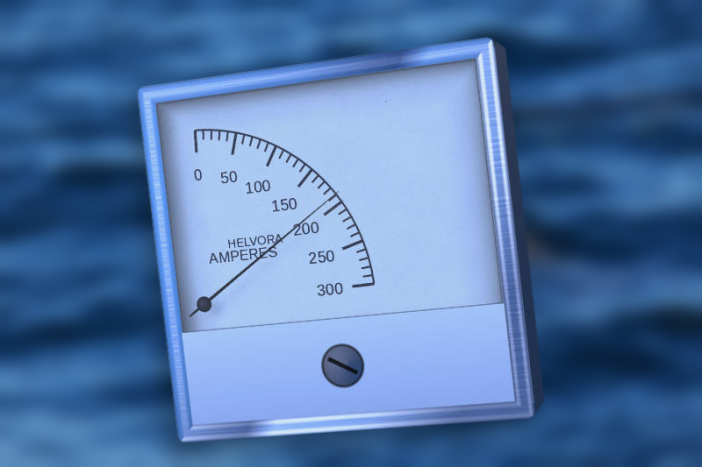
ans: A 190
